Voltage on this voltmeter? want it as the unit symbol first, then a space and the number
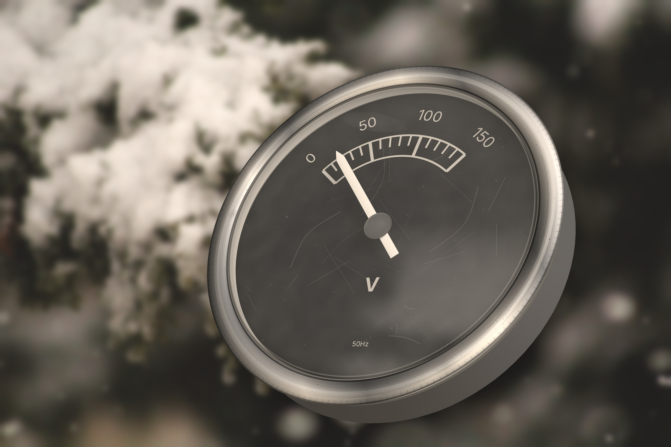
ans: V 20
